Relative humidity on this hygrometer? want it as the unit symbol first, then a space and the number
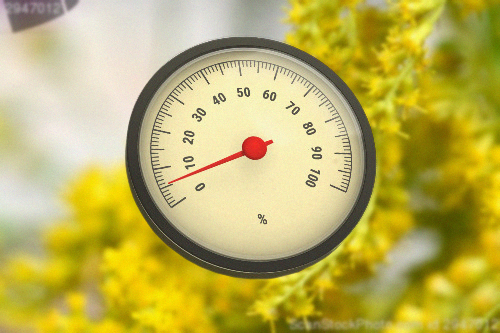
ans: % 5
